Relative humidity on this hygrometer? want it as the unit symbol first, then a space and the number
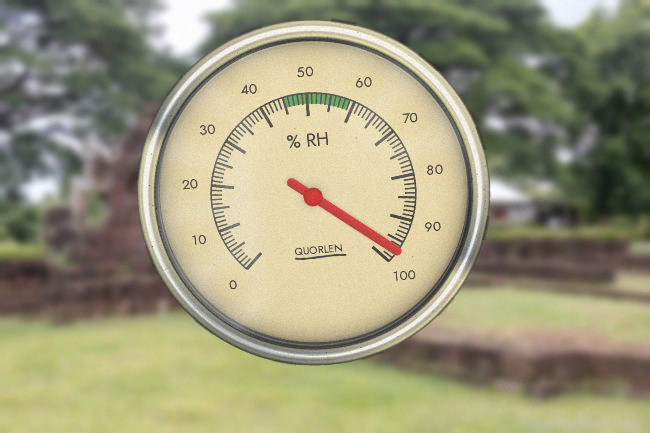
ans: % 97
